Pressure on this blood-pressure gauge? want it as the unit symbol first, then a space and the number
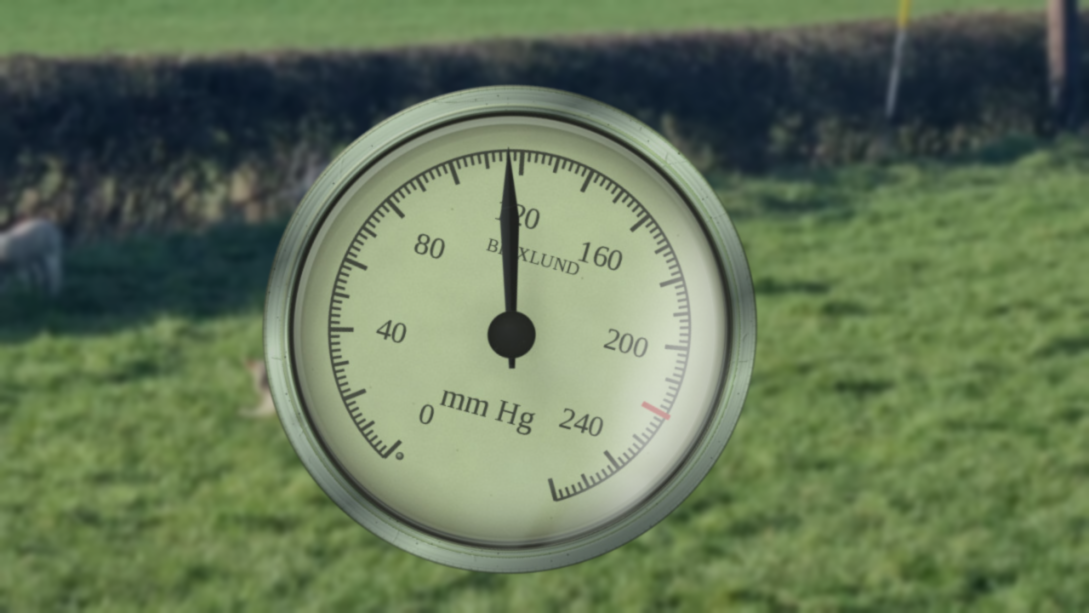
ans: mmHg 116
